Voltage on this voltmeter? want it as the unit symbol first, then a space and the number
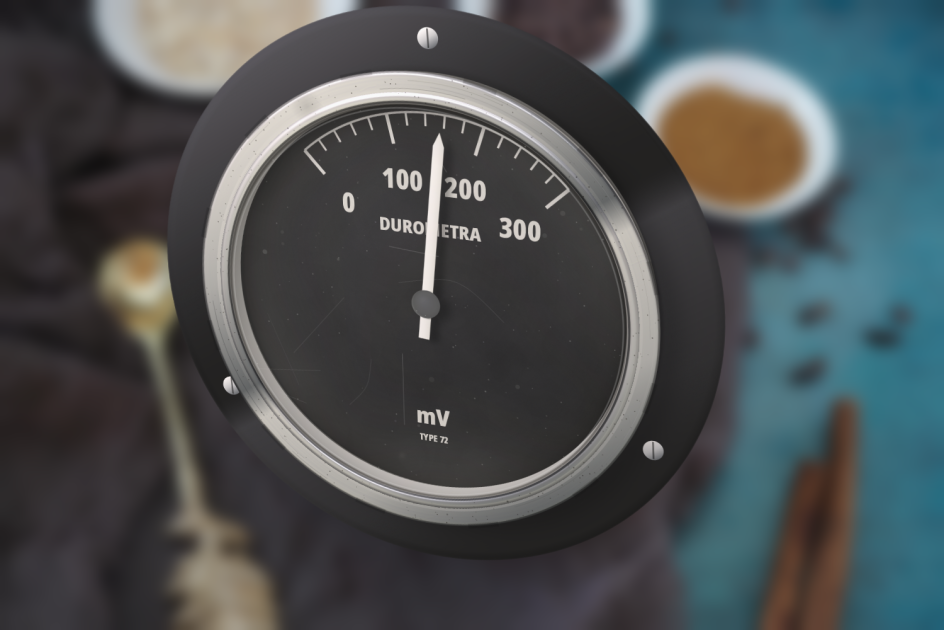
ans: mV 160
